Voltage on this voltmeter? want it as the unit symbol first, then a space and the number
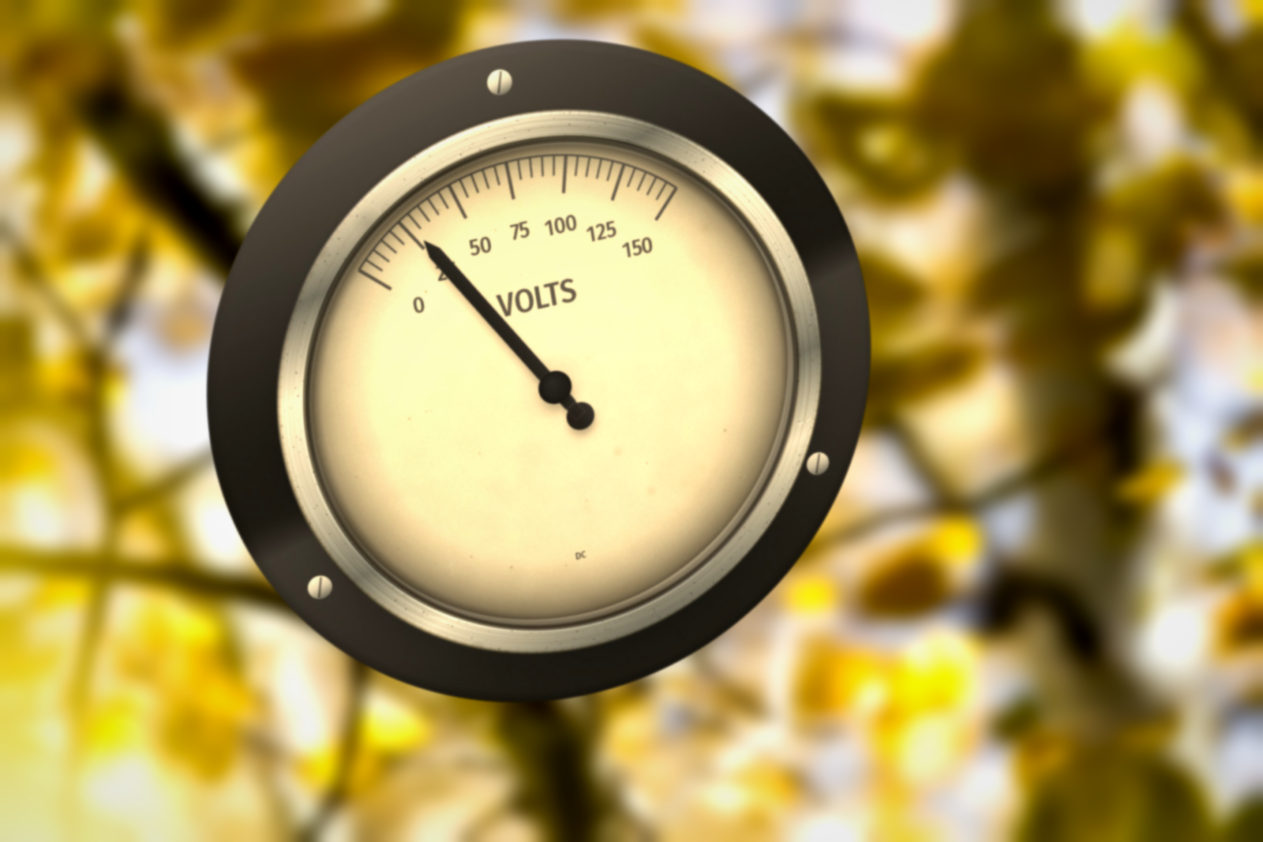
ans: V 27.5
